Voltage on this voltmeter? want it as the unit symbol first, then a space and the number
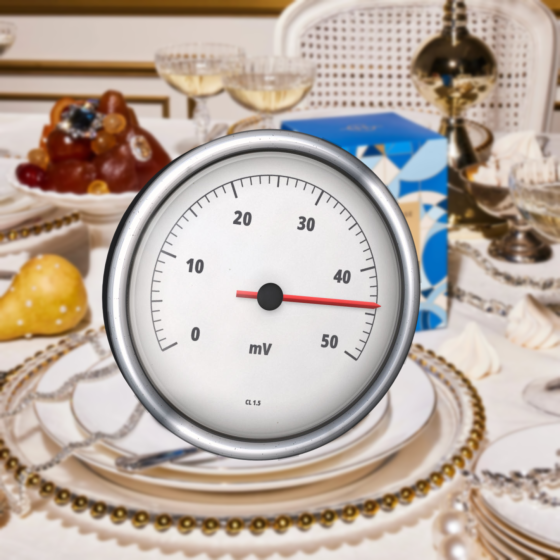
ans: mV 44
